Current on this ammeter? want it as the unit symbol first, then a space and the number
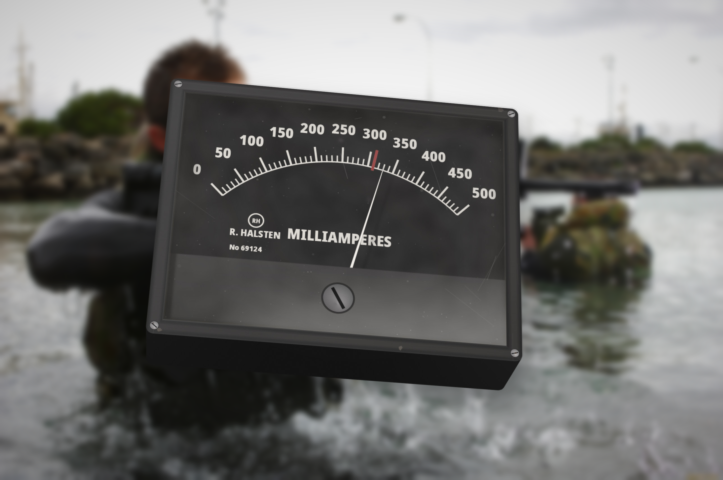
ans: mA 330
